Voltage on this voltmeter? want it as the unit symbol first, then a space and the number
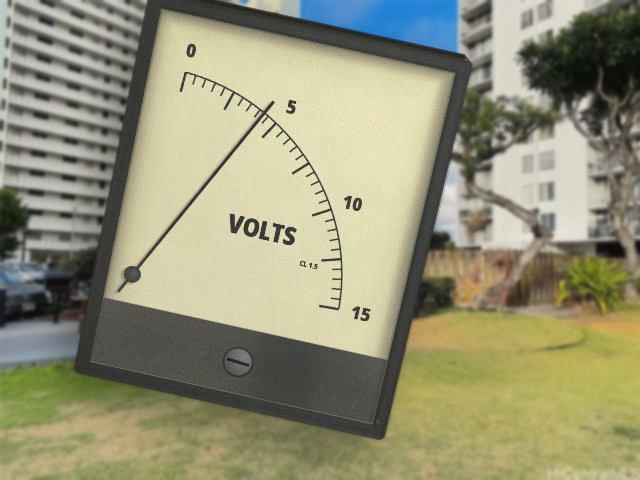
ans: V 4.25
